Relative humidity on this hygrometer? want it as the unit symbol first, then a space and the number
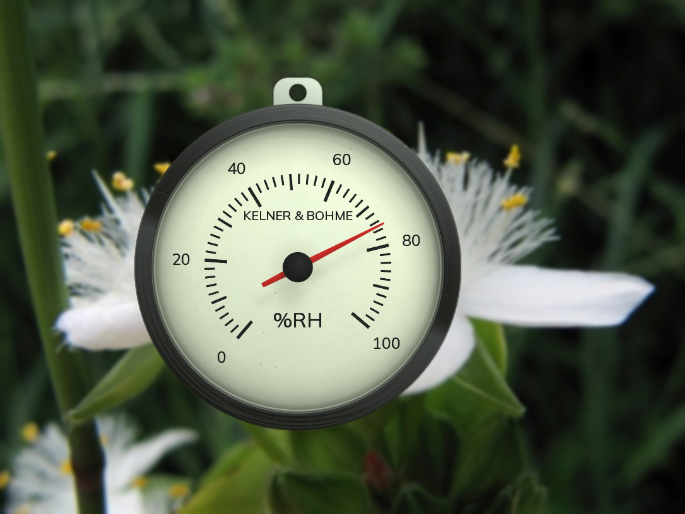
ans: % 75
